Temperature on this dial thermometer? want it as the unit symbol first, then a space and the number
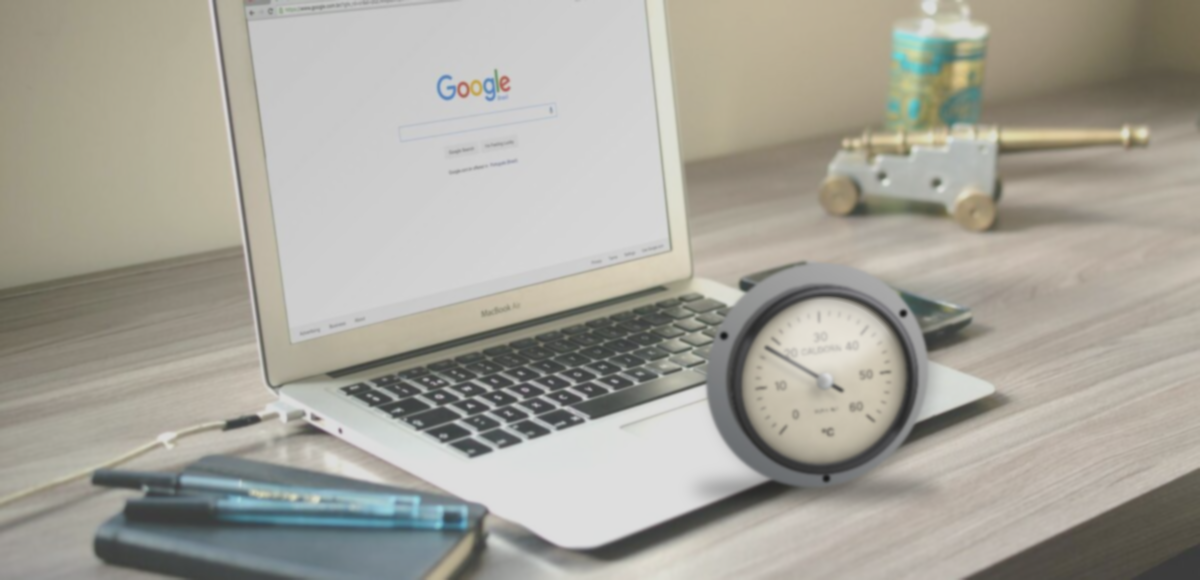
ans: °C 18
